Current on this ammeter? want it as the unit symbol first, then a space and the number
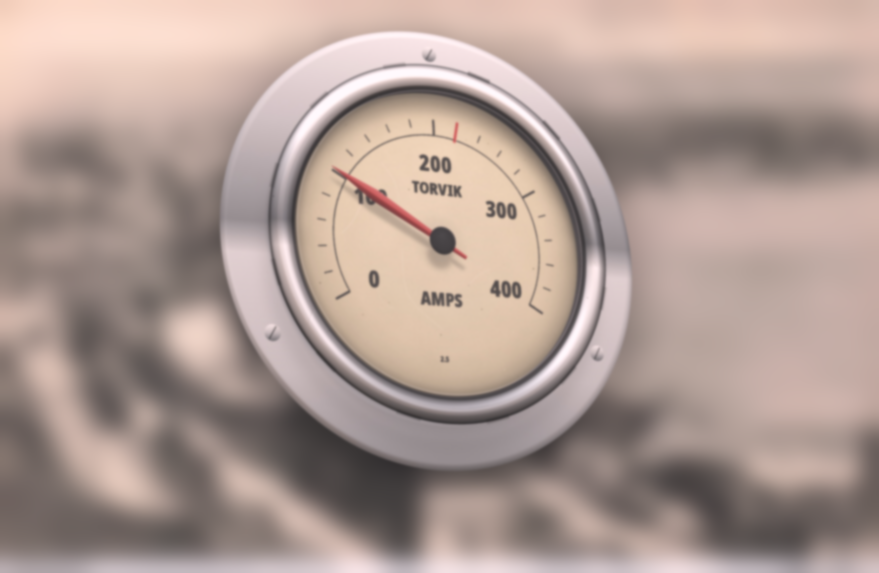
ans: A 100
